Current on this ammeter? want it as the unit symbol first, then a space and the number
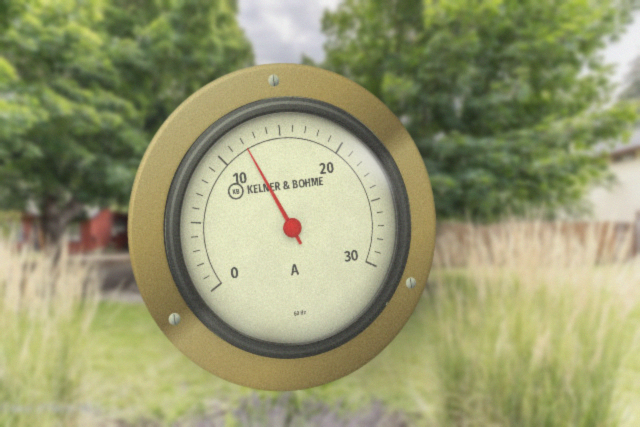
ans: A 12
